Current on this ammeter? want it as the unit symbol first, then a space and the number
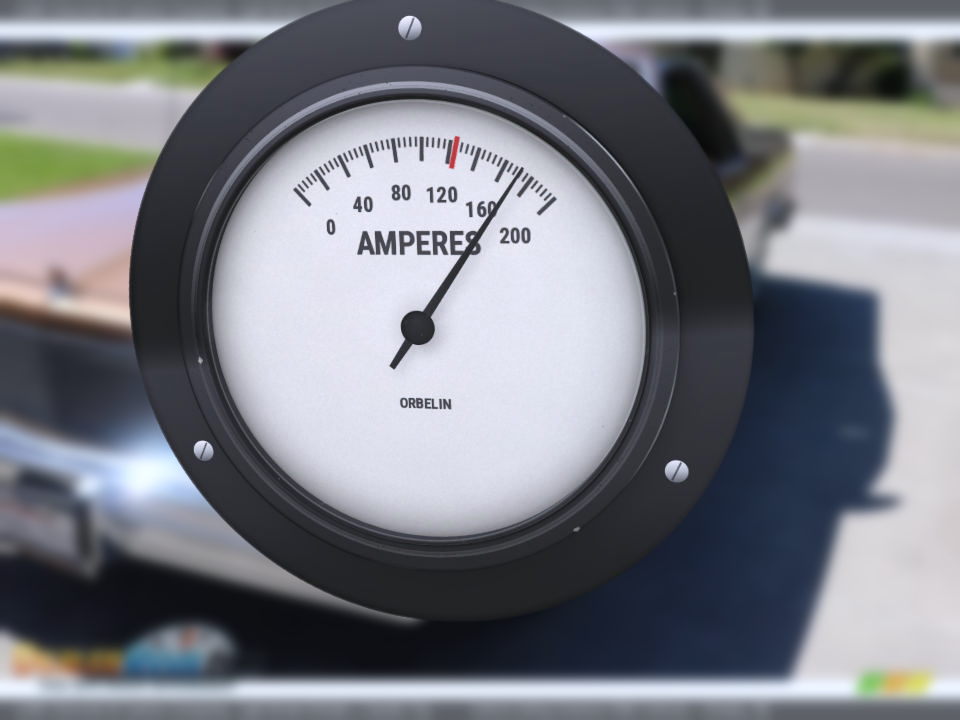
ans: A 172
